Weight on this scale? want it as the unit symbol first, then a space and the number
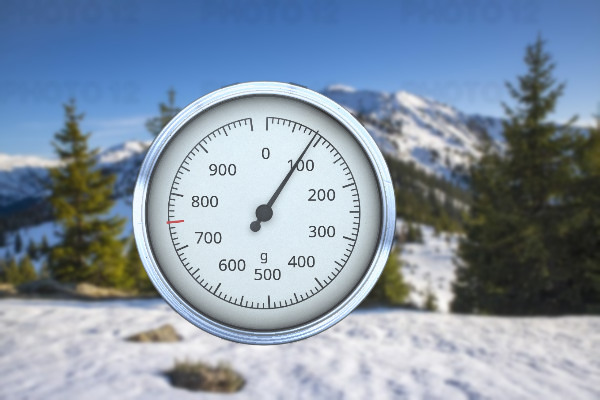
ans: g 90
